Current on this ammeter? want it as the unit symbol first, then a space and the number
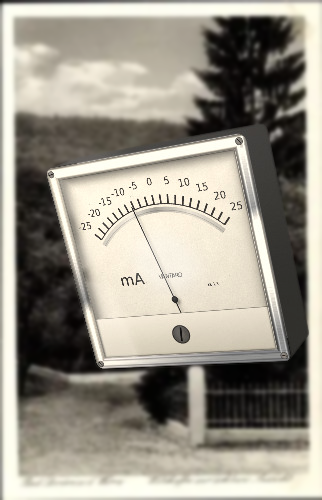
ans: mA -7.5
